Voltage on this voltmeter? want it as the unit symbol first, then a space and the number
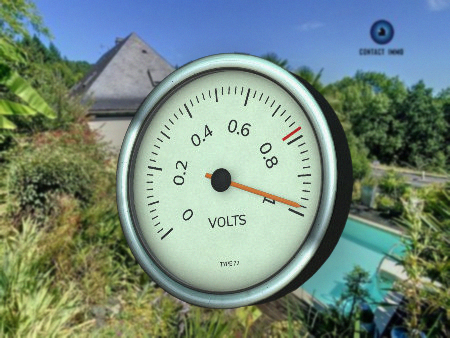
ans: V 0.98
